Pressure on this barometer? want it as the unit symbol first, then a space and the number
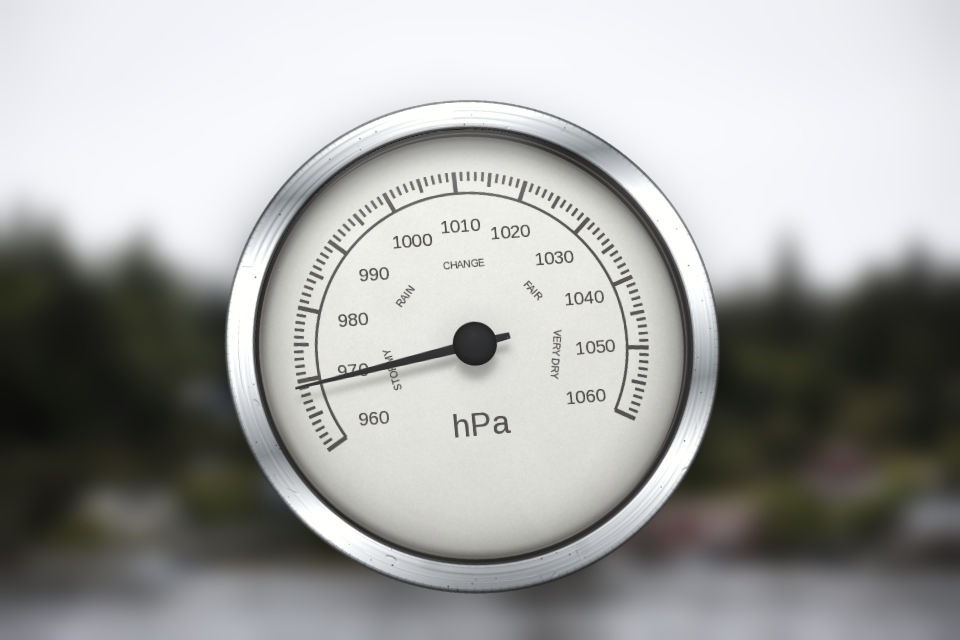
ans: hPa 969
